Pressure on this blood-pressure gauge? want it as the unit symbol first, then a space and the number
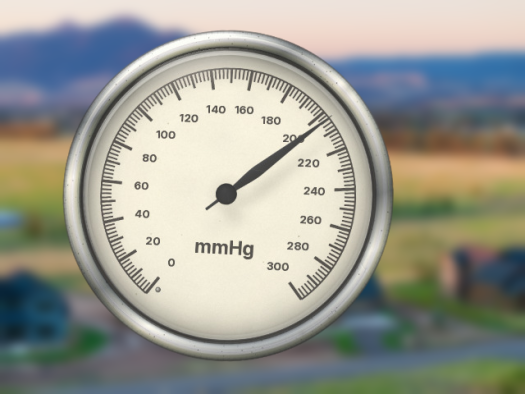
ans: mmHg 204
